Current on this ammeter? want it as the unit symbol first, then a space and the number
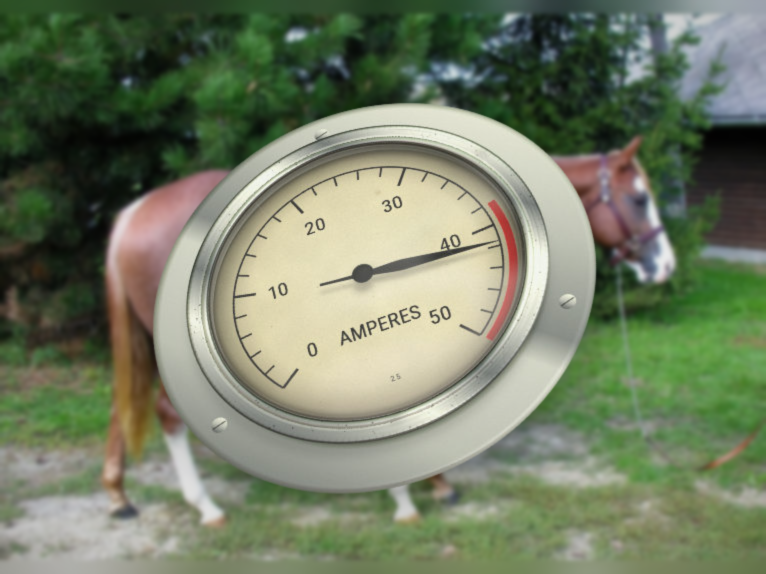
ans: A 42
